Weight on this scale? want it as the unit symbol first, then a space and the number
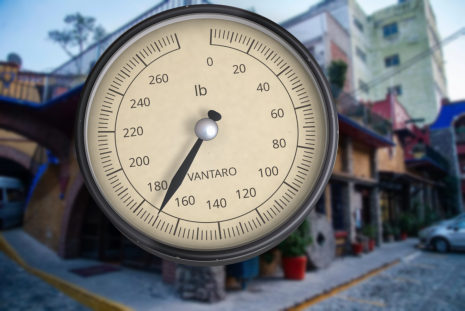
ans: lb 170
